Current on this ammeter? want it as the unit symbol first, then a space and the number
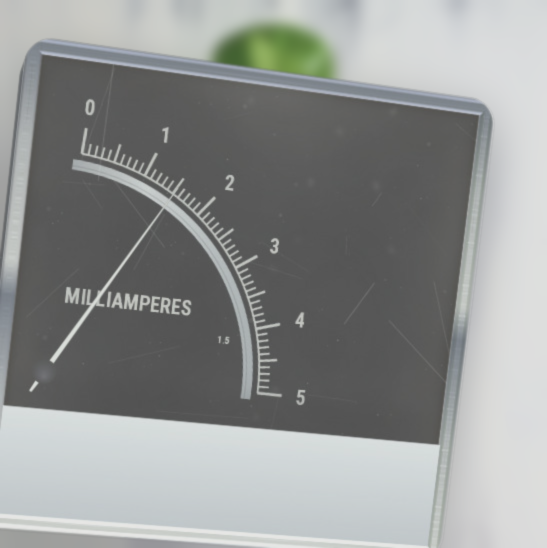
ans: mA 1.5
